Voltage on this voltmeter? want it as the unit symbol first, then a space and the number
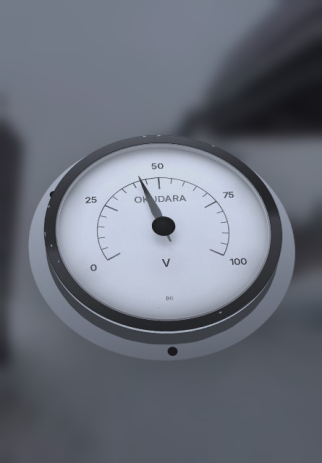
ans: V 42.5
